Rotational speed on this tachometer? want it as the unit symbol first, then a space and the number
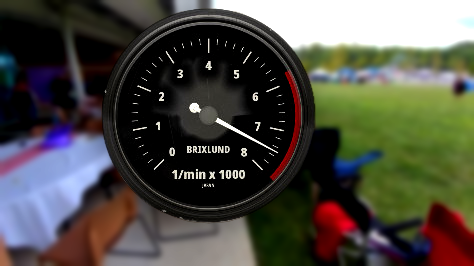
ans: rpm 7500
